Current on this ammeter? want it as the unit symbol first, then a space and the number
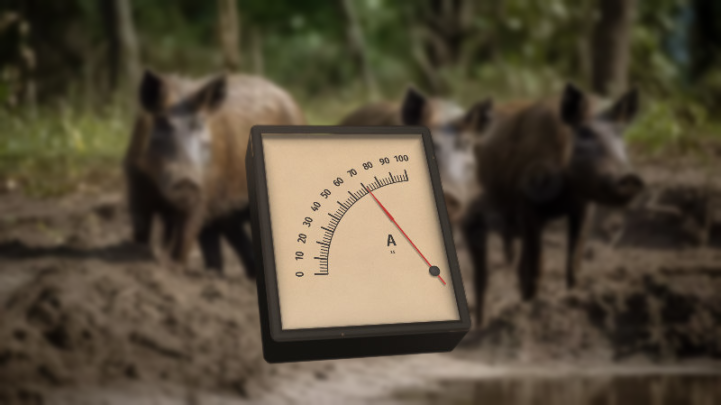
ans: A 70
